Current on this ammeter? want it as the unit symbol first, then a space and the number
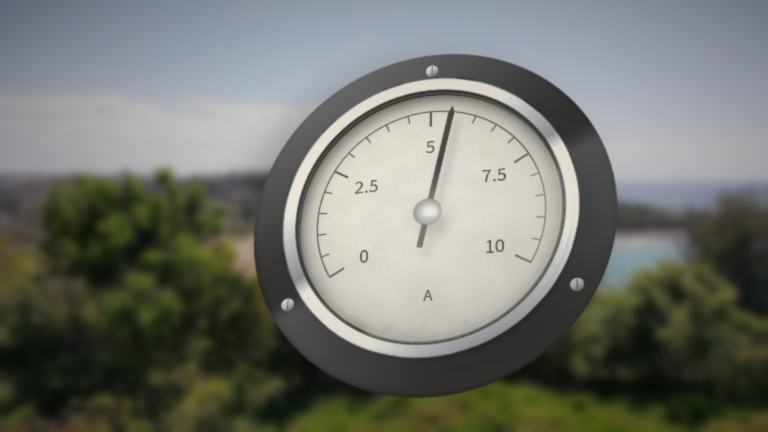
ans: A 5.5
